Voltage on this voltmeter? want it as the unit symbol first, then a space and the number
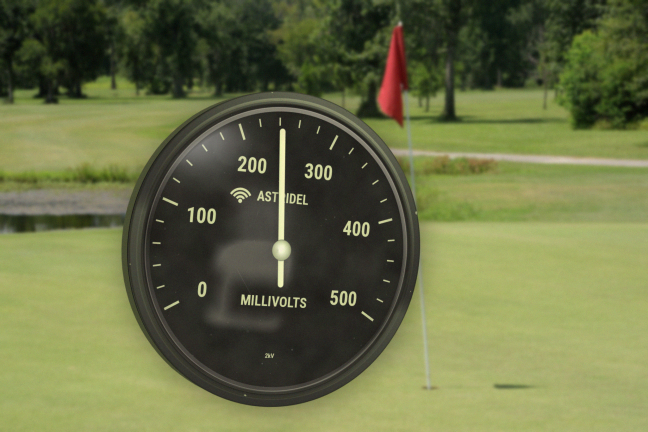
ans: mV 240
